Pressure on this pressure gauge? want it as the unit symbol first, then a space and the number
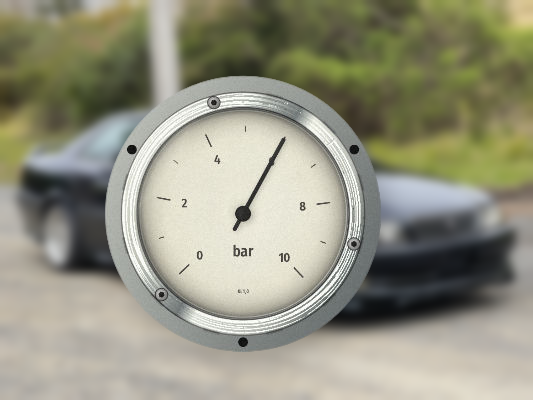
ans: bar 6
